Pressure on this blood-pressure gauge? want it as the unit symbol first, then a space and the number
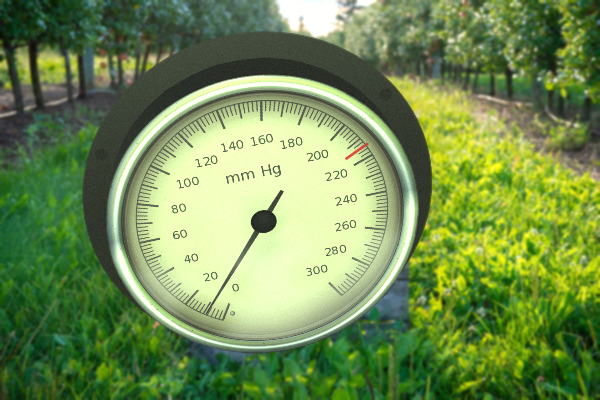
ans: mmHg 10
